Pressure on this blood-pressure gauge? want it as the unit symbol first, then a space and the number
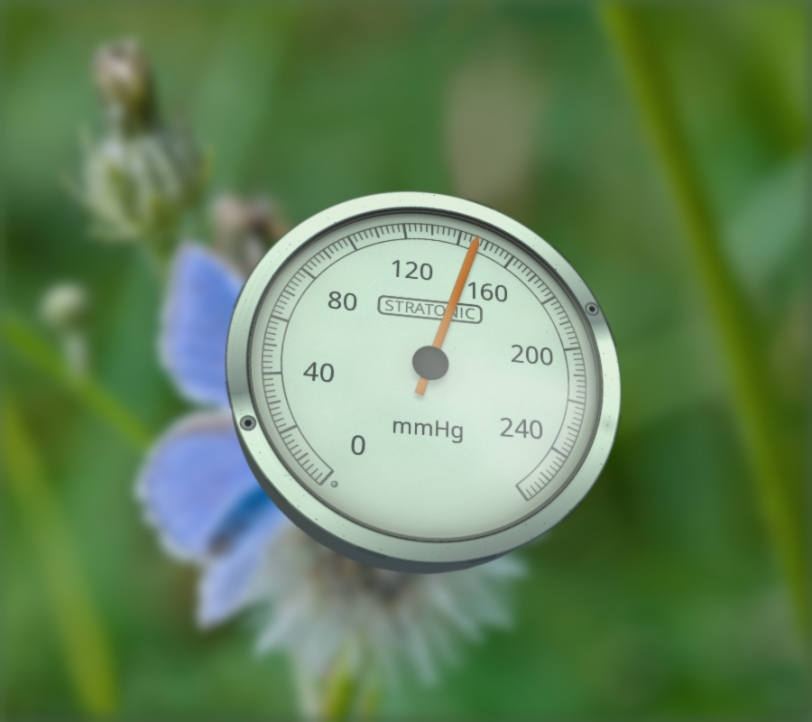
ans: mmHg 146
